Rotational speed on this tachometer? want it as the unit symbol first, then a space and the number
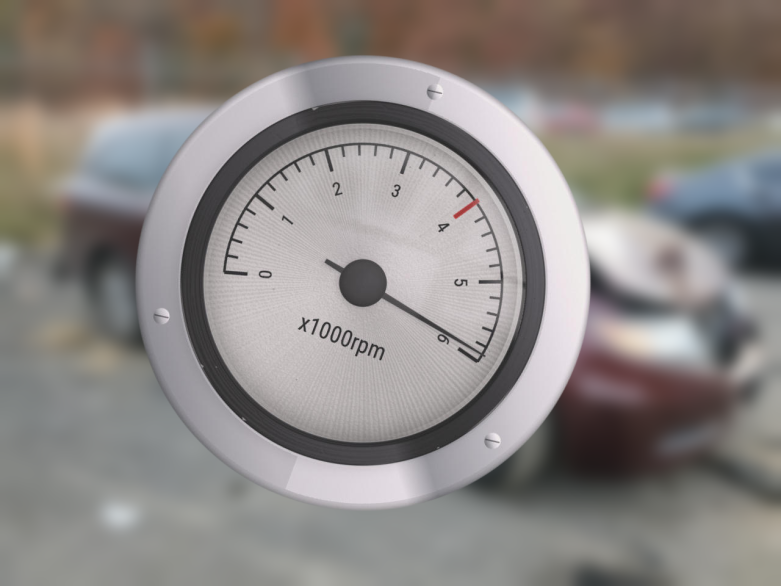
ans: rpm 5900
